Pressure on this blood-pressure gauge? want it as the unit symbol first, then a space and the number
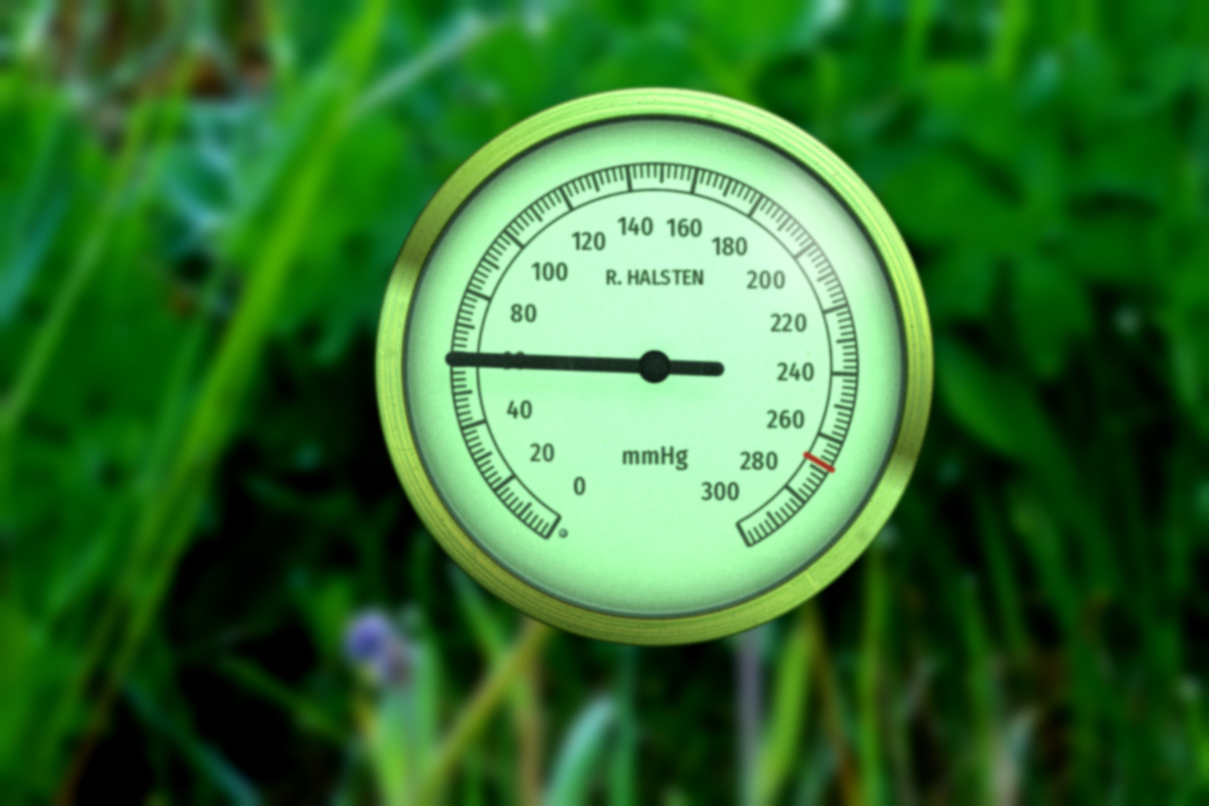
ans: mmHg 60
